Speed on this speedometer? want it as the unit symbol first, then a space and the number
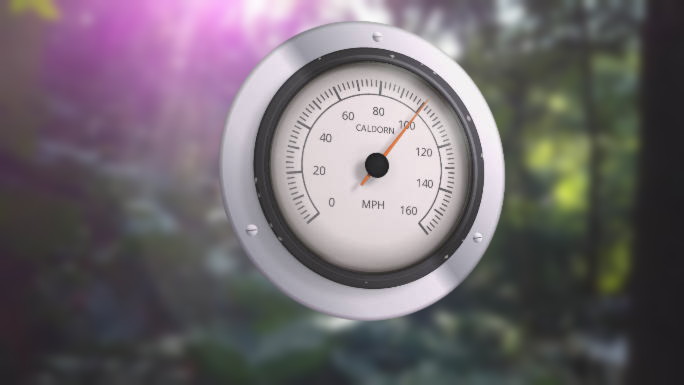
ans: mph 100
